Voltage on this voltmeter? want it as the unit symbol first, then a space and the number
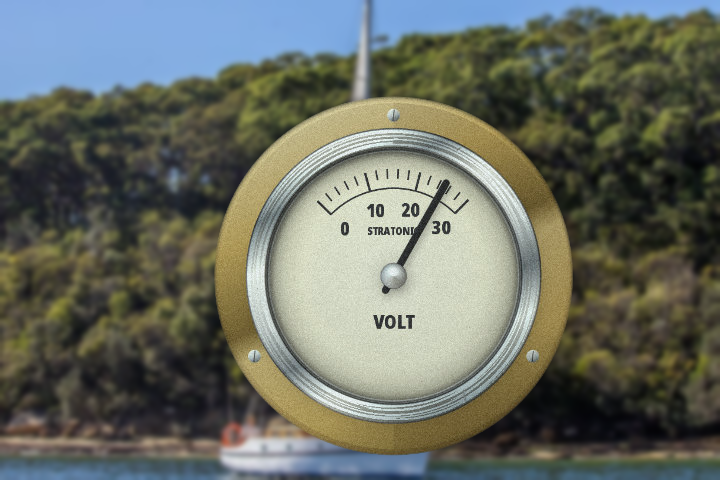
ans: V 25
